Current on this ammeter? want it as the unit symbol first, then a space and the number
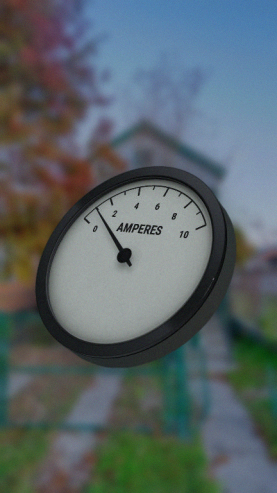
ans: A 1
